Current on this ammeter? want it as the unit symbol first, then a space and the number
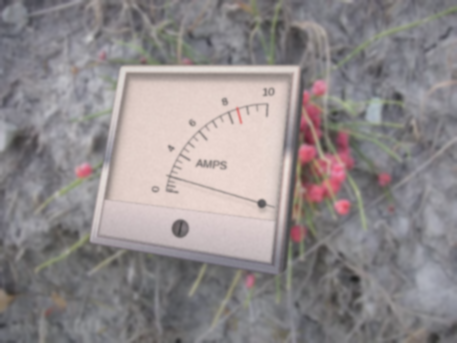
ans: A 2
